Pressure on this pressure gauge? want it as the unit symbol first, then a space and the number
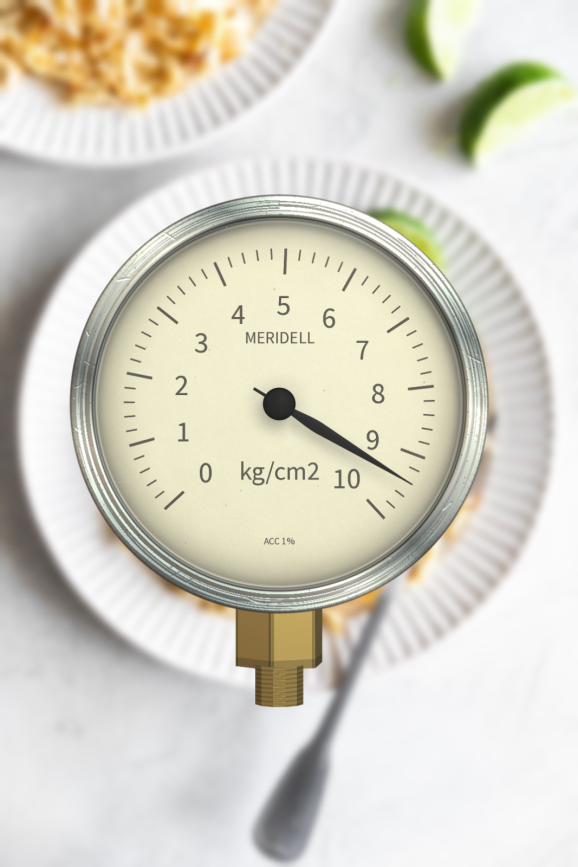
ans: kg/cm² 9.4
